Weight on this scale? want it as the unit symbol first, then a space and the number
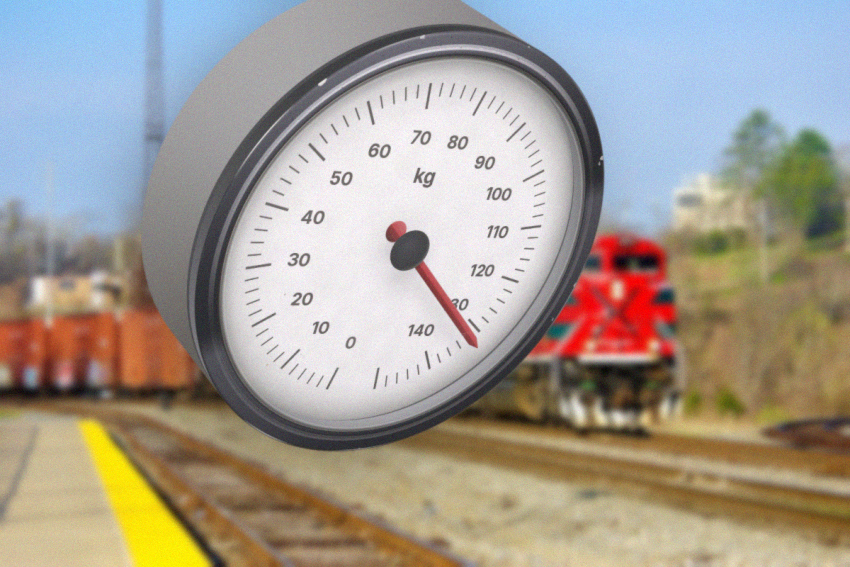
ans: kg 132
